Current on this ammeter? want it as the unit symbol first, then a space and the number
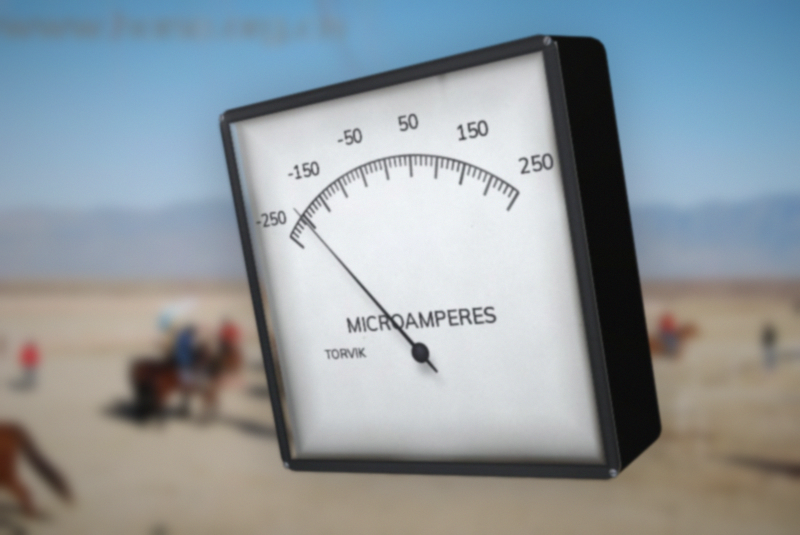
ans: µA -200
